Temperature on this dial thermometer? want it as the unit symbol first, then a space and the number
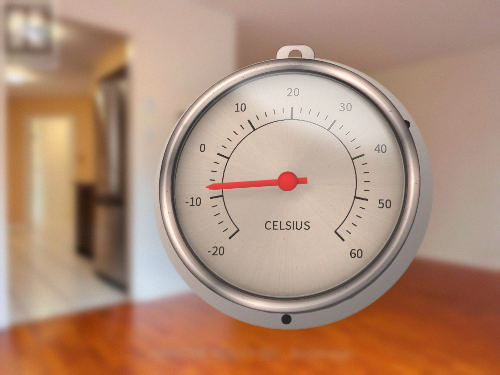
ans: °C -8
